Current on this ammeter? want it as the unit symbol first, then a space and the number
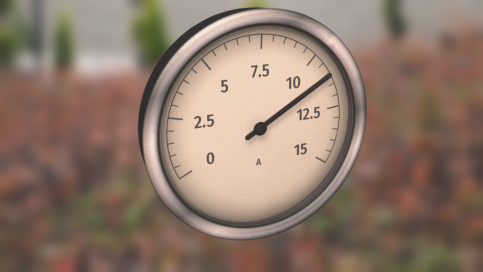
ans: A 11
